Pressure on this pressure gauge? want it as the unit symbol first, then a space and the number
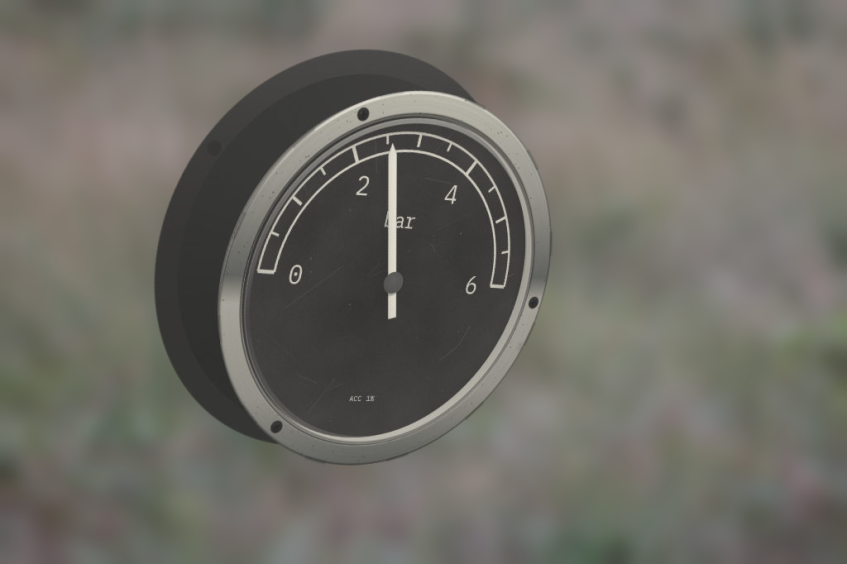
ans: bar 2.5
